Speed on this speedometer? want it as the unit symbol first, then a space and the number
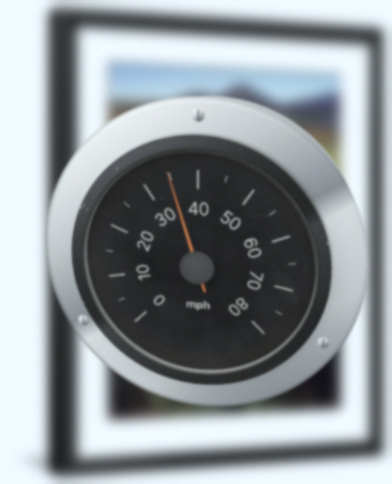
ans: mph 35
